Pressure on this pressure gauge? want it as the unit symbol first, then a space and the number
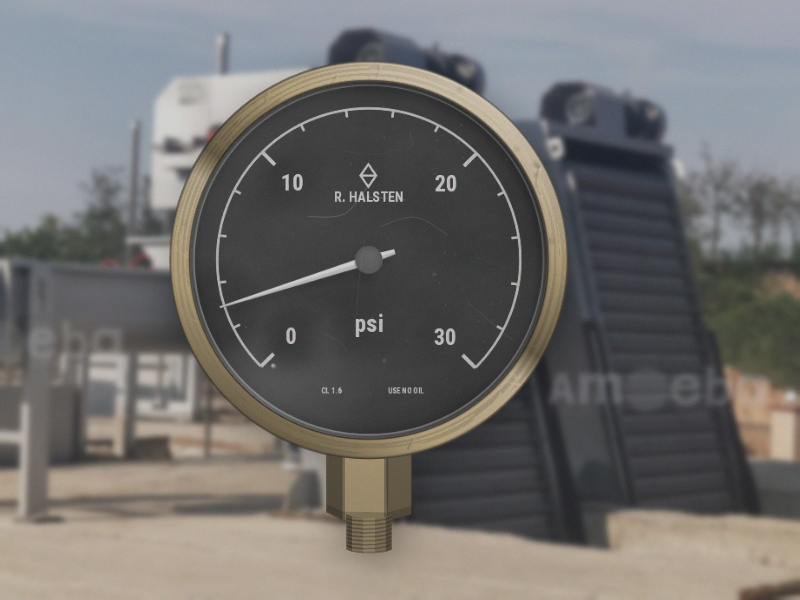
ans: psi 3
